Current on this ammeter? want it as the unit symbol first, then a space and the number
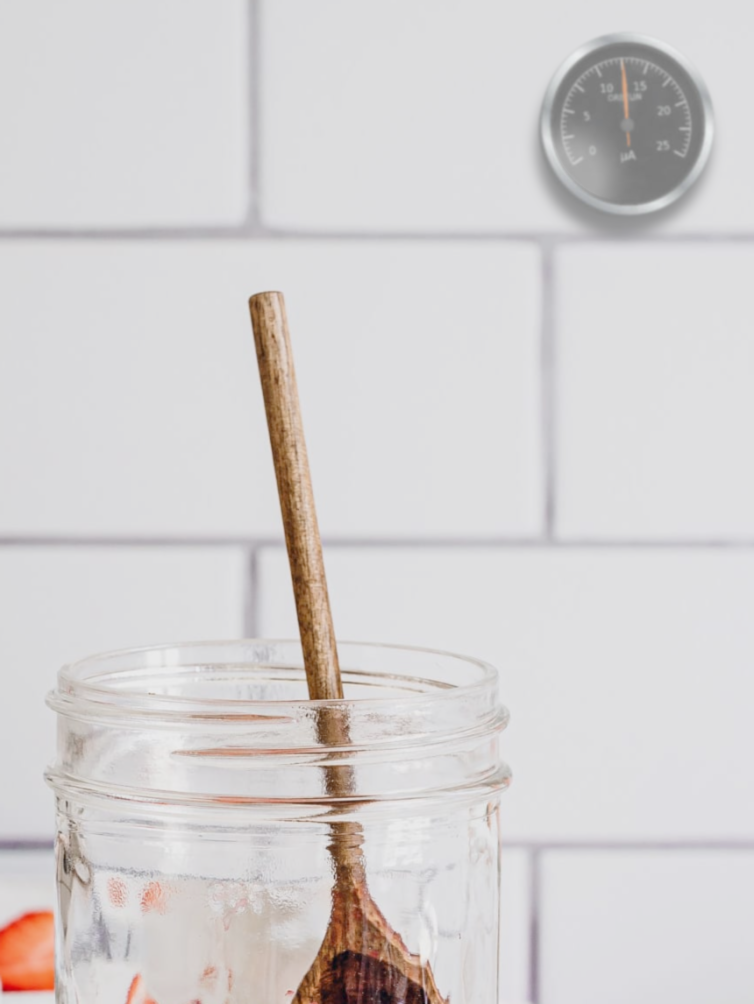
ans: µA 12.5
